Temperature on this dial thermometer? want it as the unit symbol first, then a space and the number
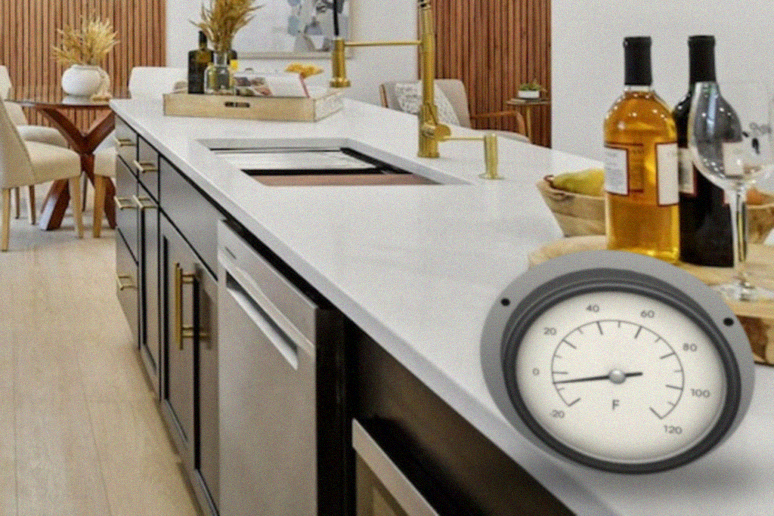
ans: °F -5
